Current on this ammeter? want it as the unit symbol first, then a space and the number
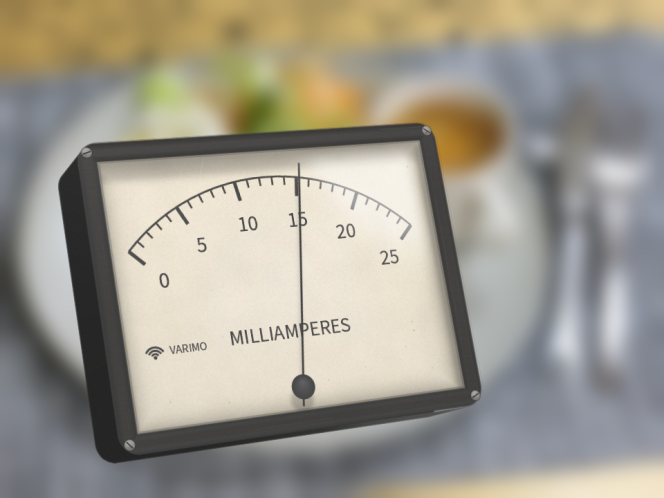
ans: mA 15
